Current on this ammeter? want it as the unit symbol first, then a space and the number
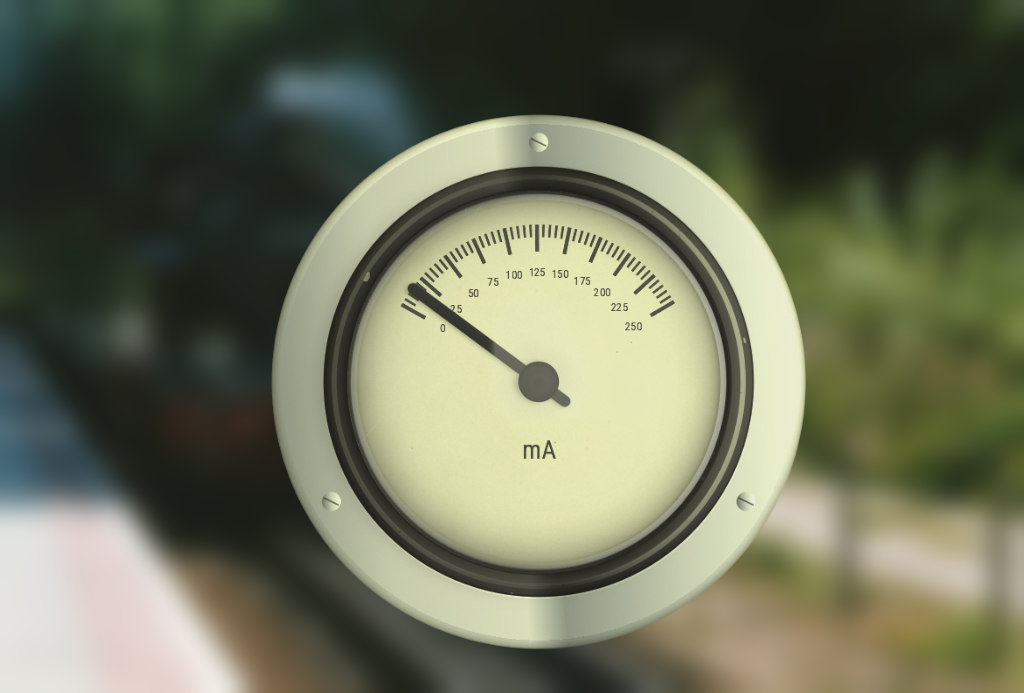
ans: mA 15
